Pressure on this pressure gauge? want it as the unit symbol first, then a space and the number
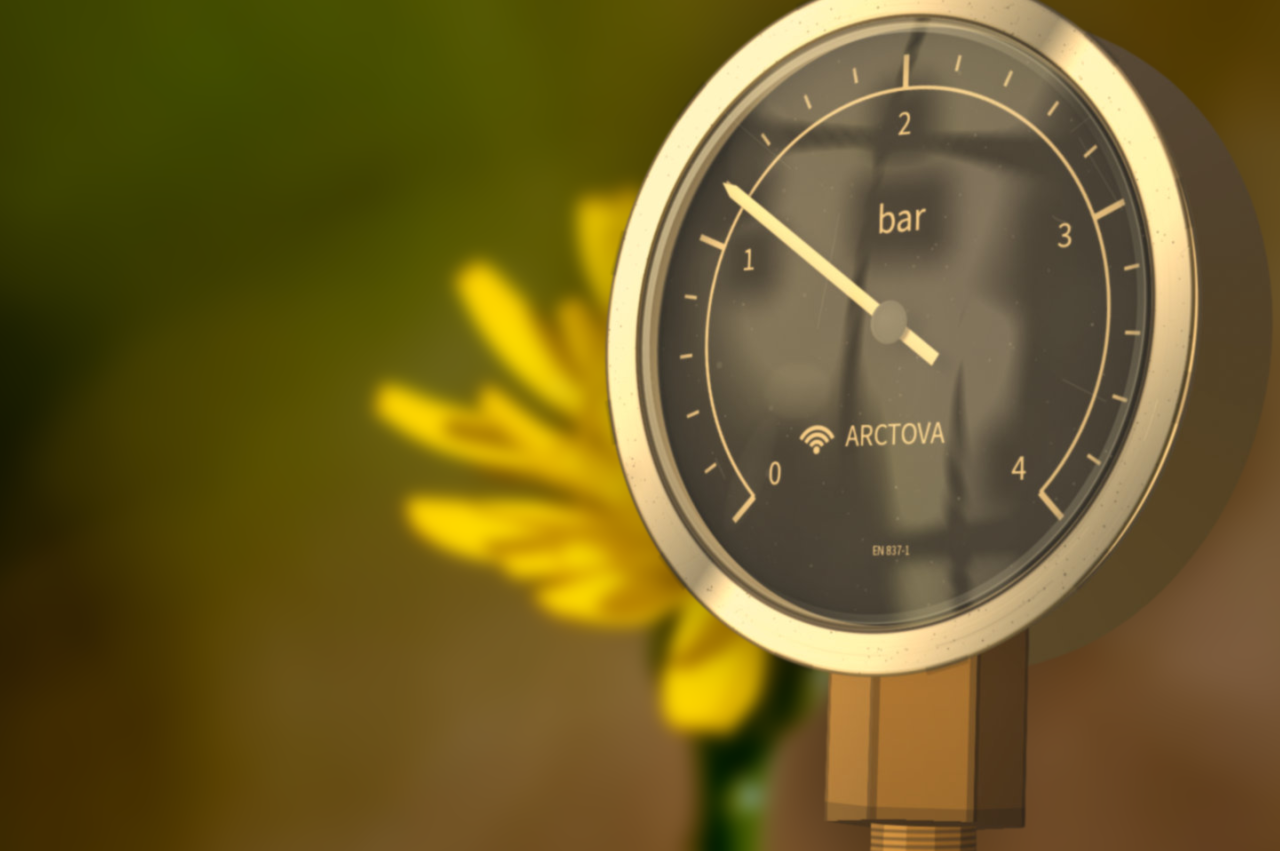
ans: bar 1.2
